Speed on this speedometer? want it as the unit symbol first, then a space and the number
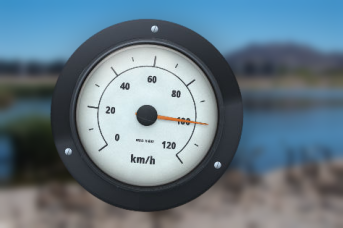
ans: km/h 100
